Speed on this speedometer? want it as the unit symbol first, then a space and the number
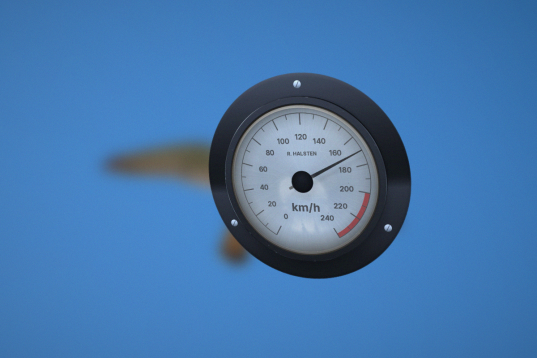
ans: km/h 170
